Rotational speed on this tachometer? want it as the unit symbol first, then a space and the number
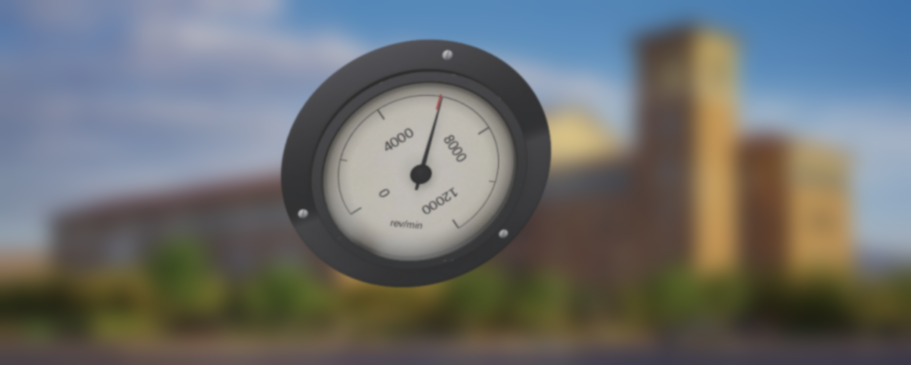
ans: rpm 6000
